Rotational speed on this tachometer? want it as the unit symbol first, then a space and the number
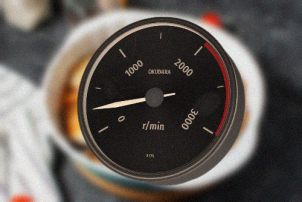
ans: rpm 250
